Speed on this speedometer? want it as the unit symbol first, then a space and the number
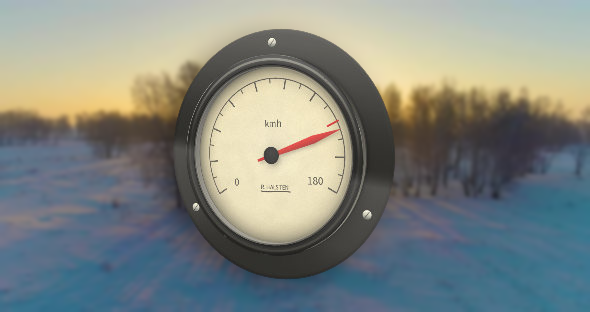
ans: km/h 145
